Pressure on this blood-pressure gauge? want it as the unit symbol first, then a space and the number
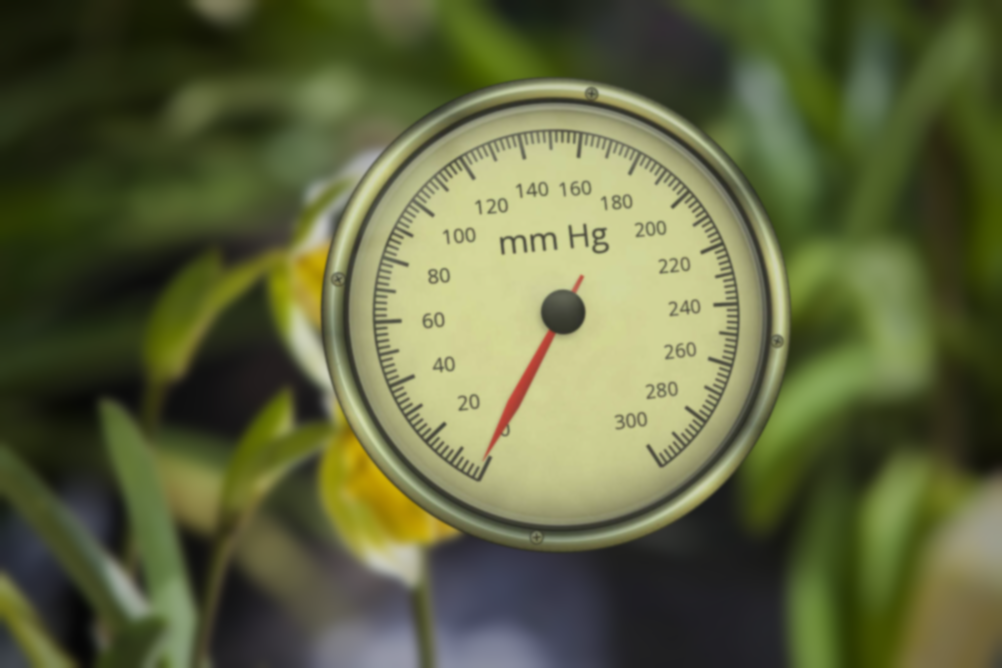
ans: mmHg 2
